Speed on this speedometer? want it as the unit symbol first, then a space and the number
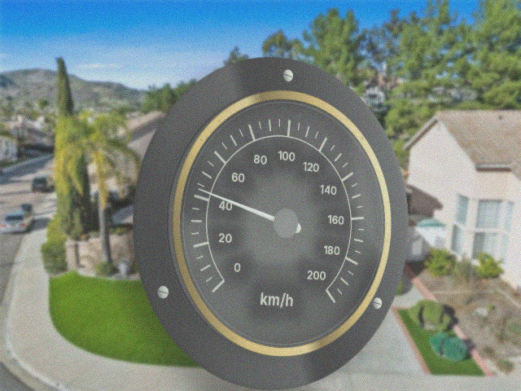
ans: km/h 42.5
